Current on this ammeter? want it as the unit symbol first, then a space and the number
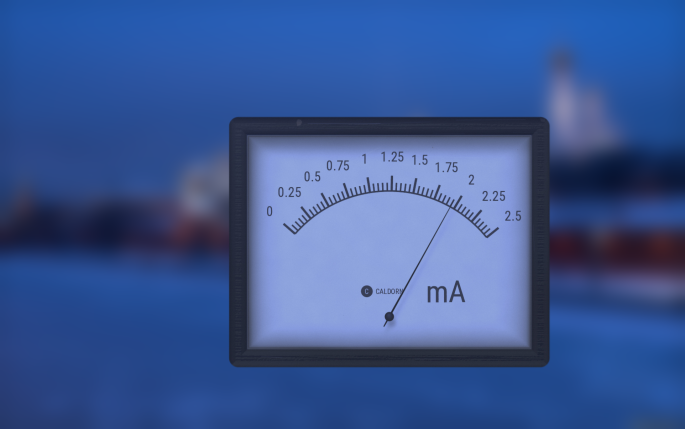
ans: mA 1.95
